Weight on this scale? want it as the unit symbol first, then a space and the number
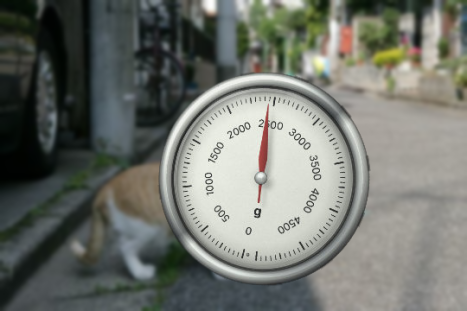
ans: g 2450
